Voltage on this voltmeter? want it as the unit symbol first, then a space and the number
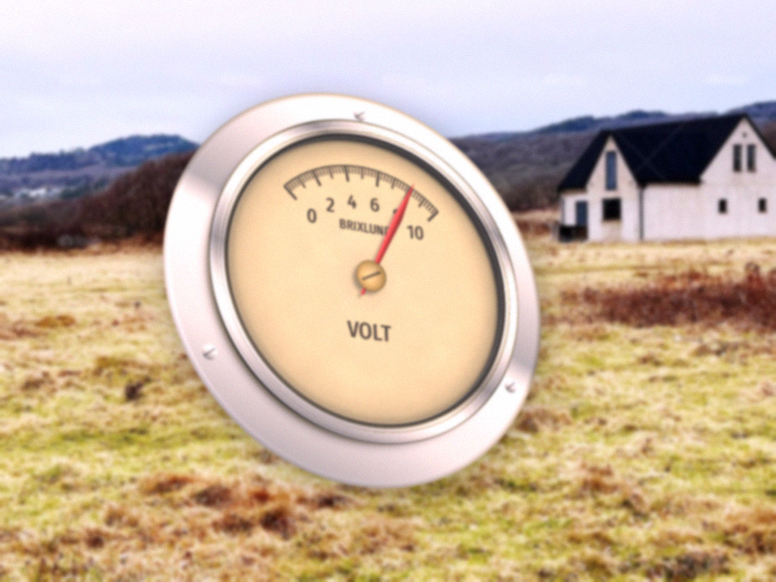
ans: V 8
